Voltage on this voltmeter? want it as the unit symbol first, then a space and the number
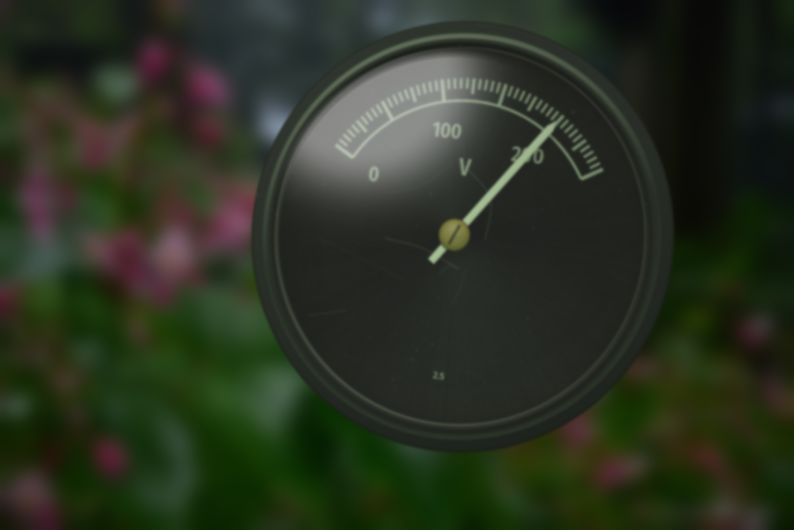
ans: V 200
